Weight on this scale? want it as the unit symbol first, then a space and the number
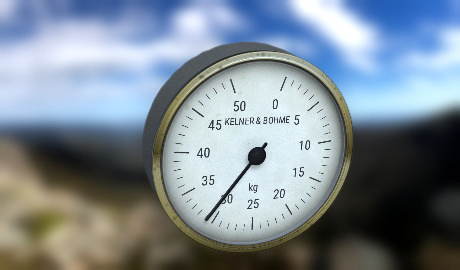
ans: kg 31
